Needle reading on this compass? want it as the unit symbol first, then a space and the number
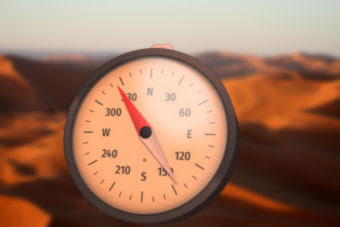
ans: ° 325
